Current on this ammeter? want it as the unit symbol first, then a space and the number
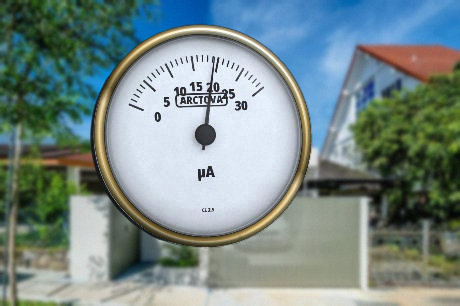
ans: µA 19
